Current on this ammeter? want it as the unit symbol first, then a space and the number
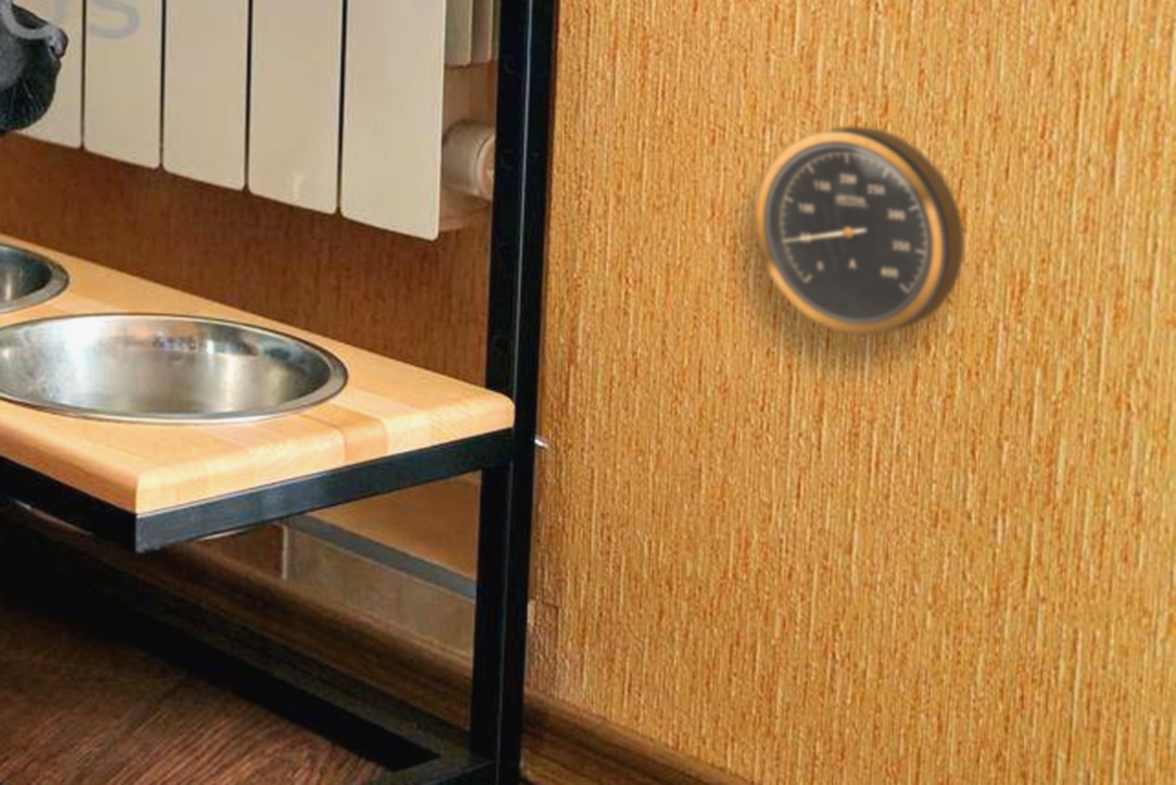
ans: A 50
